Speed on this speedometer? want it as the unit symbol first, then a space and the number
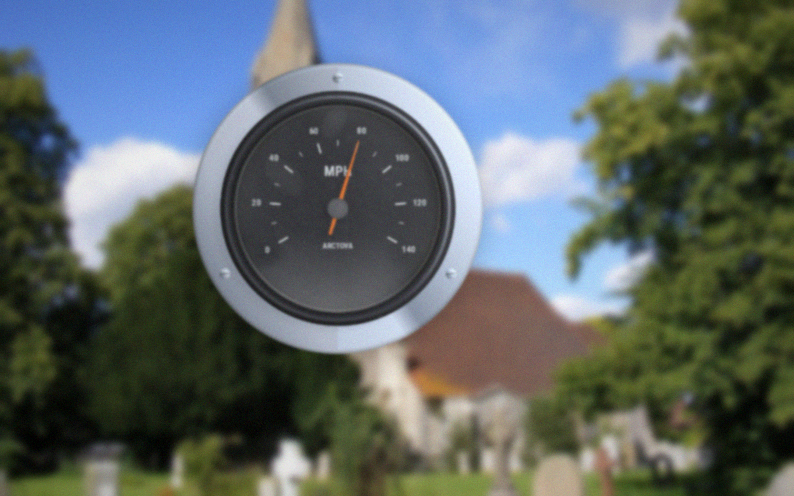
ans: mph 80
